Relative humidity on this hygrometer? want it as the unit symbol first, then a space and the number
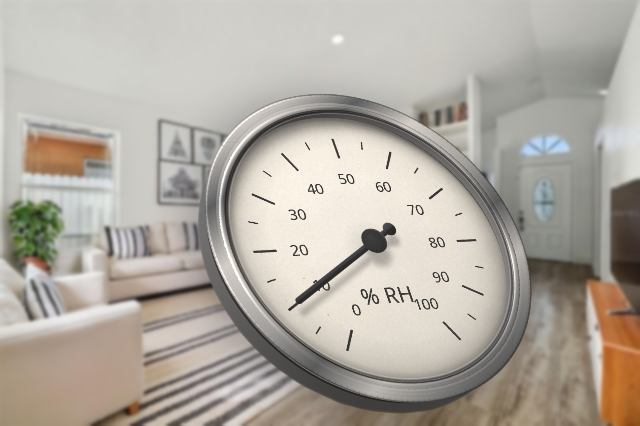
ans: % 10
